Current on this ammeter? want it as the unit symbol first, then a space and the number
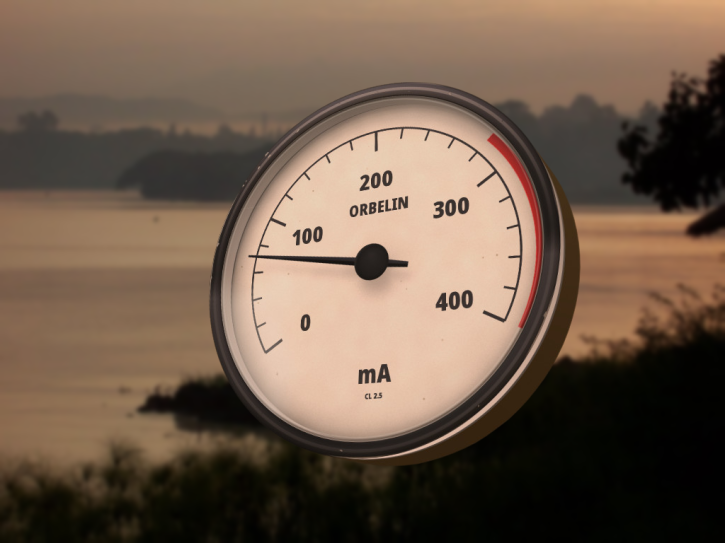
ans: mA 70
